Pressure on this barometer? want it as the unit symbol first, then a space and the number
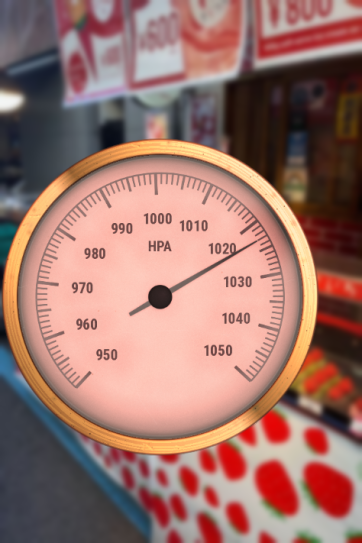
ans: hPa 1023
